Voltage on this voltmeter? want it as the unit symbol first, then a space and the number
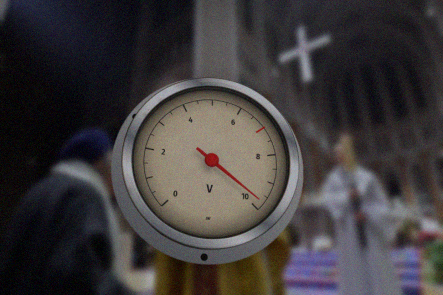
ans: V 9.75
